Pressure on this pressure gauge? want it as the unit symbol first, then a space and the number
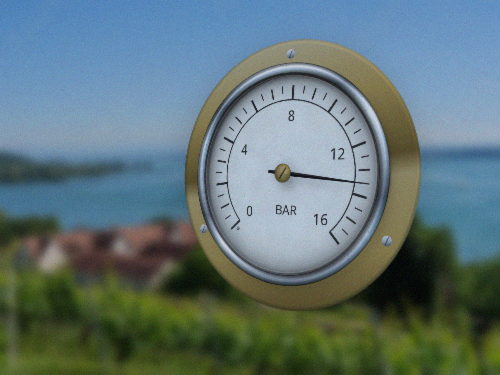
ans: bar 13.5
